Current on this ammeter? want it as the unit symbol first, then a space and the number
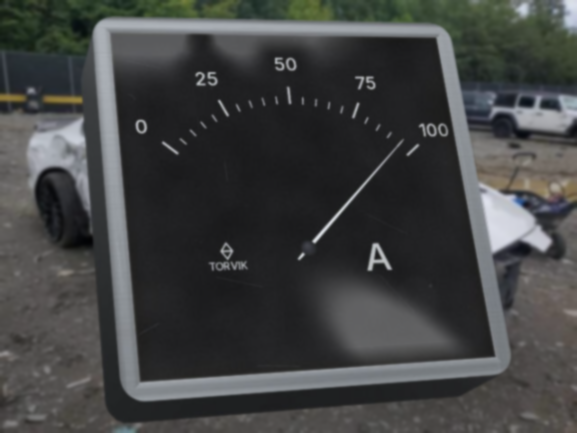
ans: A 95
